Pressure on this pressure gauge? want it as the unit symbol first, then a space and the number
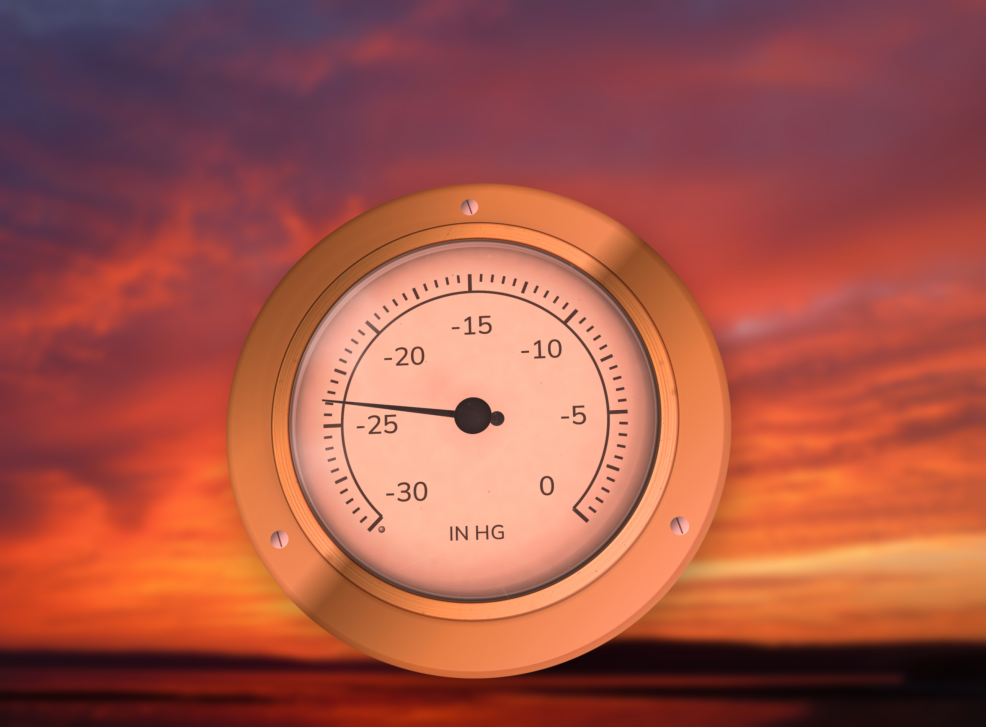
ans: inHg -24
